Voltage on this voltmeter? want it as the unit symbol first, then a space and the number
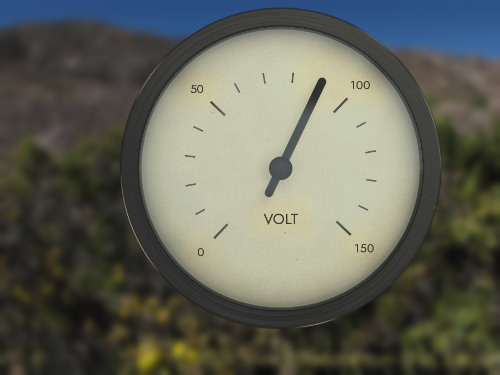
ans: V 90
